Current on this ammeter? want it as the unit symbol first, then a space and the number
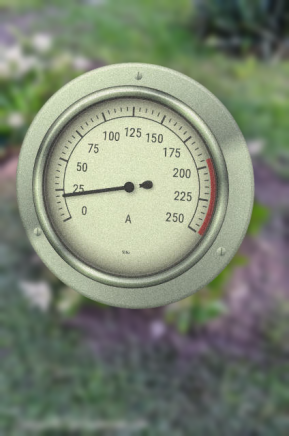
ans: A 20
